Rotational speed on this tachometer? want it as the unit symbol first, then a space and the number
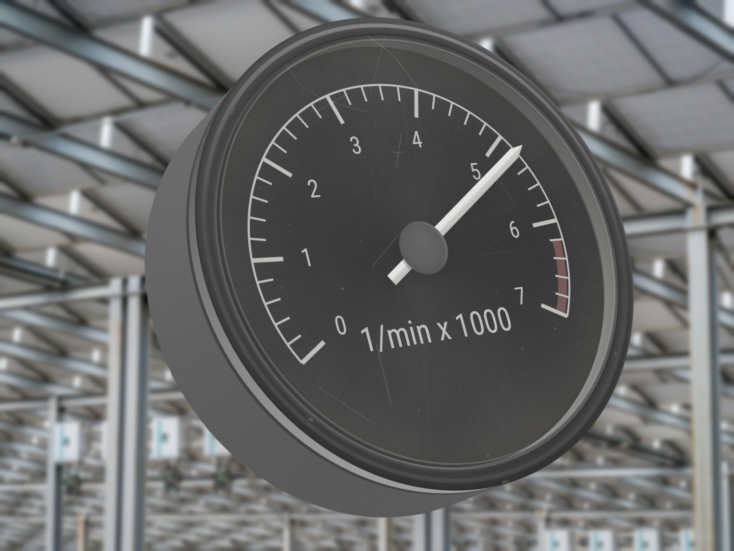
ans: rpm 5200
